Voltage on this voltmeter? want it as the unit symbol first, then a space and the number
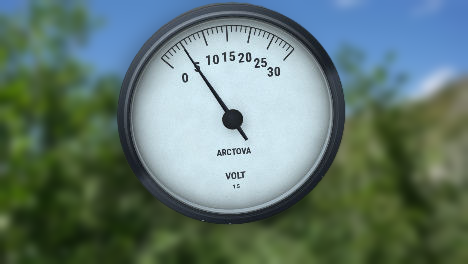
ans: V 5
